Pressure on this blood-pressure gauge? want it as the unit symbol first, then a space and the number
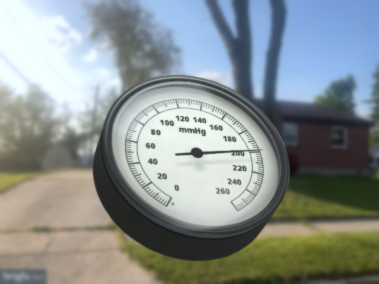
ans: mmHg 200
